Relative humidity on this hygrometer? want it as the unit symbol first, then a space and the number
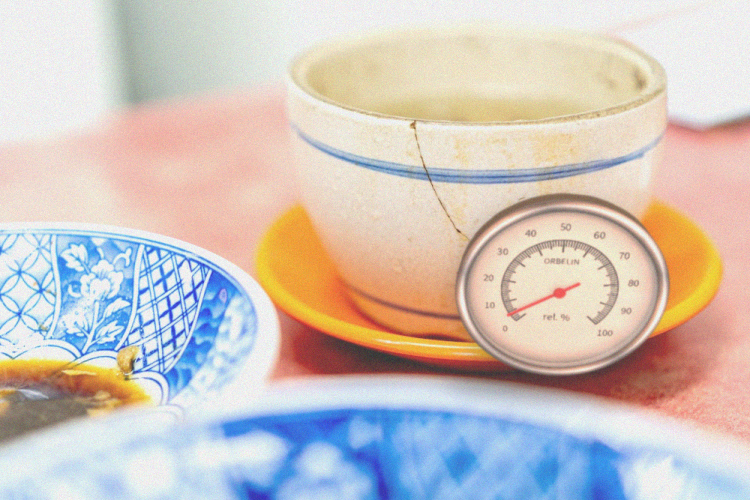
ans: % 5
